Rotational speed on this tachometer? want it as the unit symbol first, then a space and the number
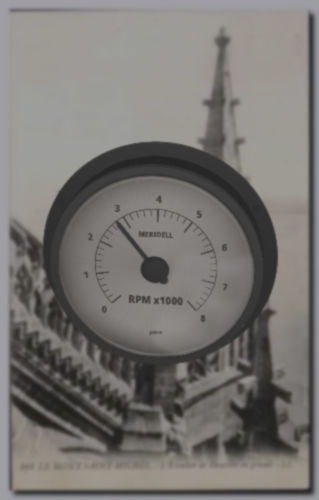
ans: rpm 2800
